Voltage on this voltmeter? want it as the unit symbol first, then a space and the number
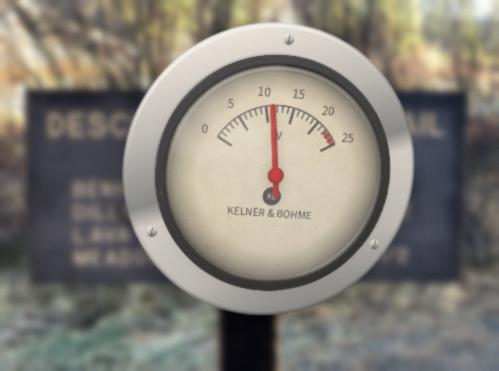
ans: V 11
